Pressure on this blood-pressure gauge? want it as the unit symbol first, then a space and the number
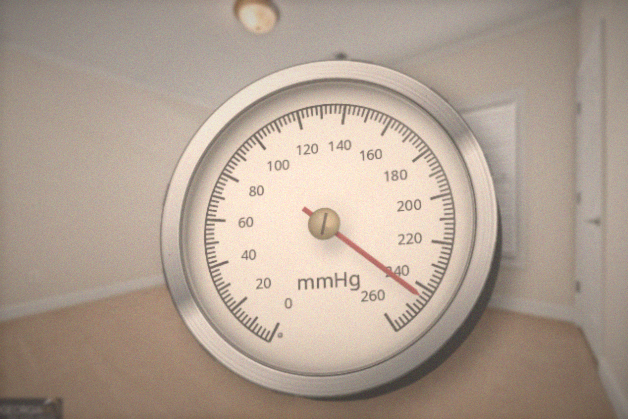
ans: mmHg 244
